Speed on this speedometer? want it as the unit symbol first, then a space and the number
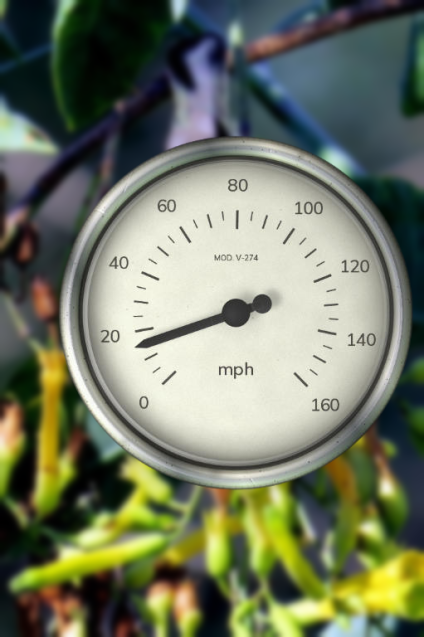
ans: mph 15
